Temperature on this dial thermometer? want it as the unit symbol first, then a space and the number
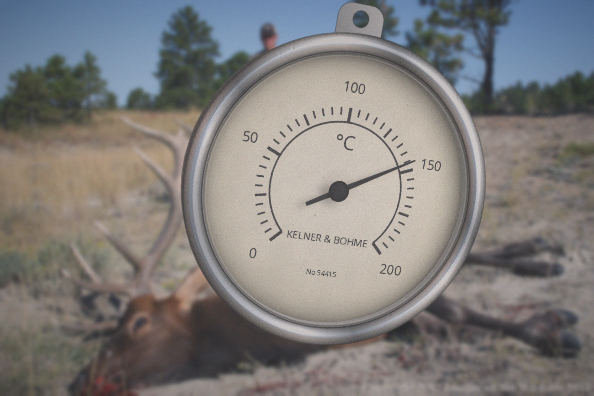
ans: °C 145
